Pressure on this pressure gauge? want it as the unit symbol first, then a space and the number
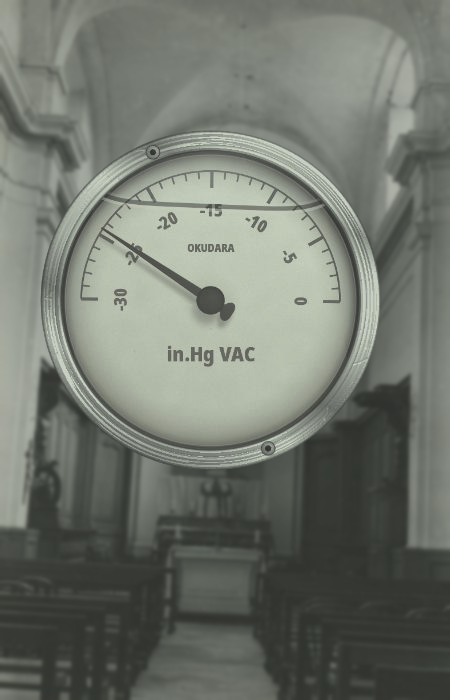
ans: inHg -24.5
